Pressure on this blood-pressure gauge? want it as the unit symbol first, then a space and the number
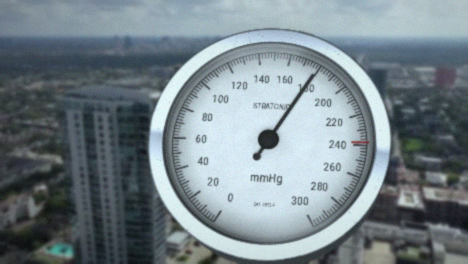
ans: mmHg 180
